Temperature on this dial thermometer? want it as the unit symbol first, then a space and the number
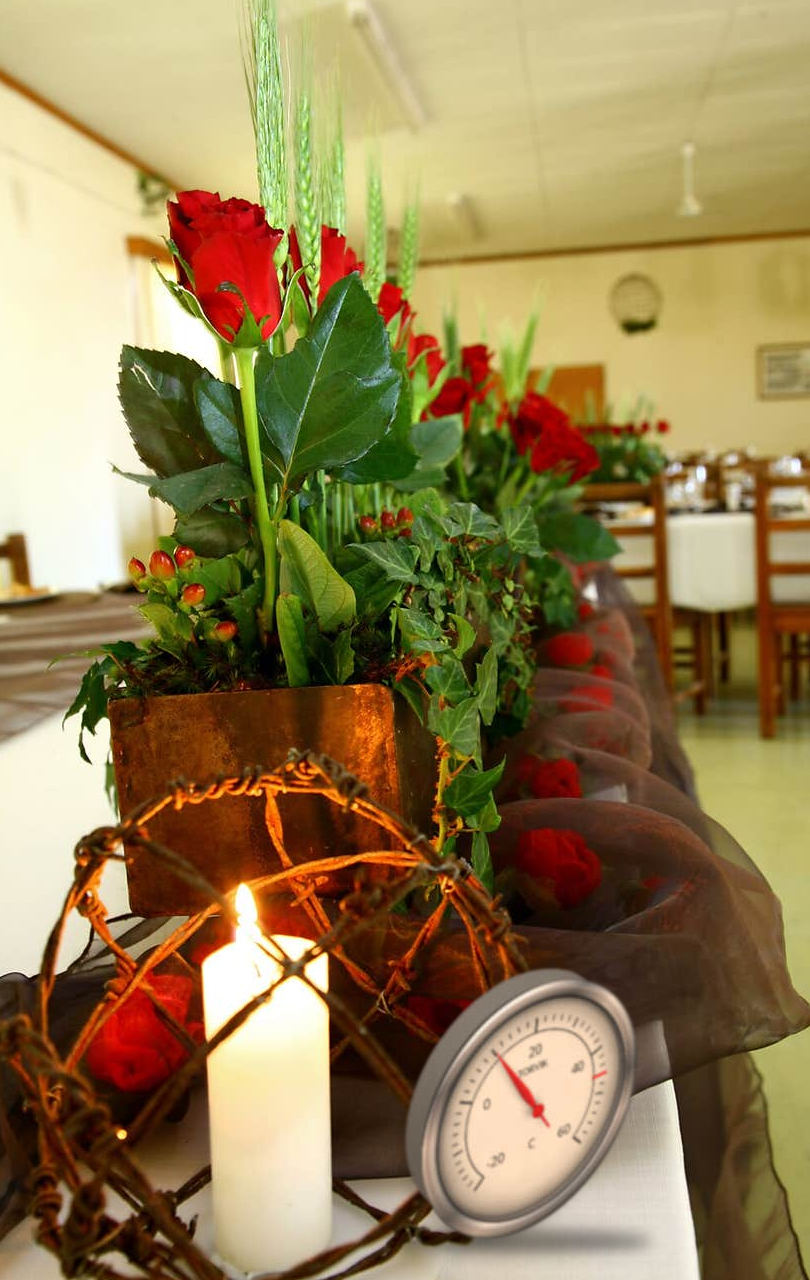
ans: °C 10
